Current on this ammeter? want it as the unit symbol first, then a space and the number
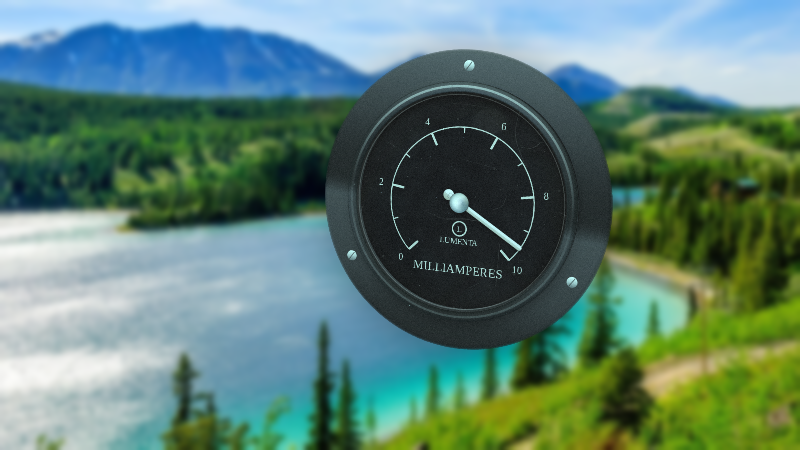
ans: mA 9.5
